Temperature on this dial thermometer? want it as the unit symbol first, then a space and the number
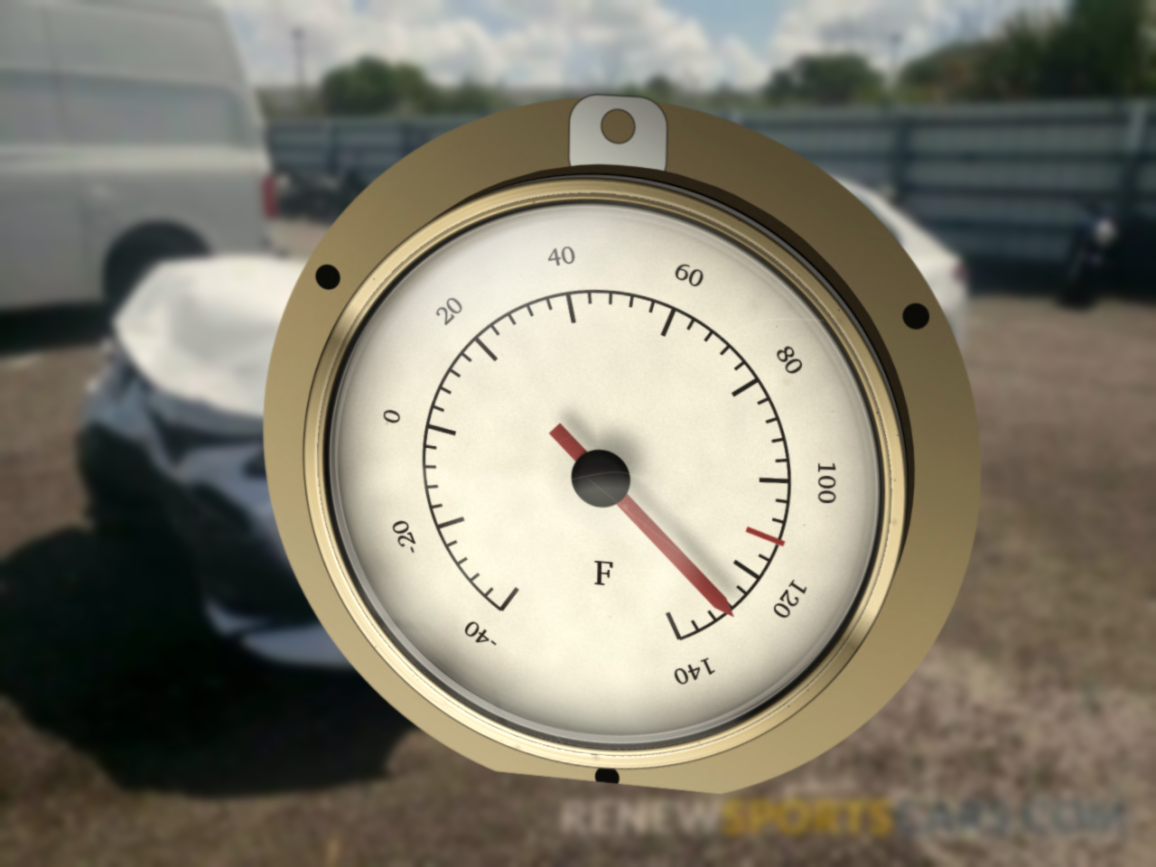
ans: °F 128
